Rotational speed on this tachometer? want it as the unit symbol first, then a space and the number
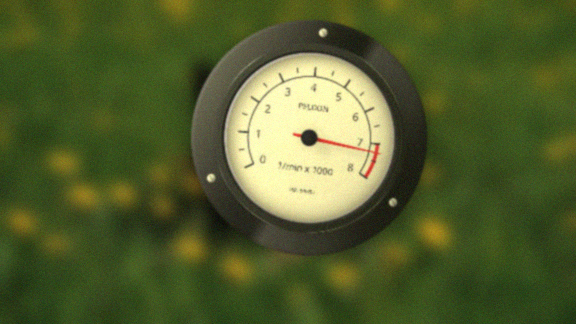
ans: rpm 7250
